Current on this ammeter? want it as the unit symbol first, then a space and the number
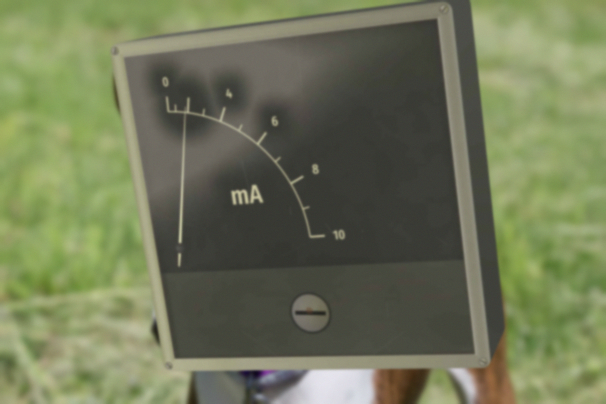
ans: mA 2
